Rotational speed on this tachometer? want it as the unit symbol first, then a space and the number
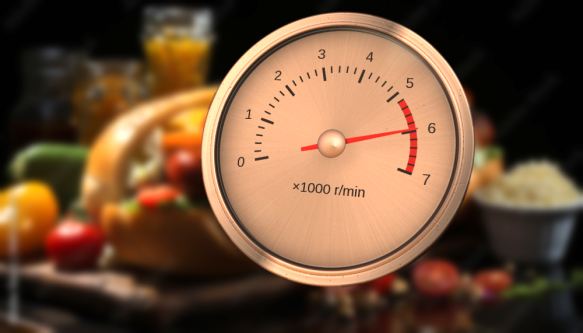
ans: rpm 6000
